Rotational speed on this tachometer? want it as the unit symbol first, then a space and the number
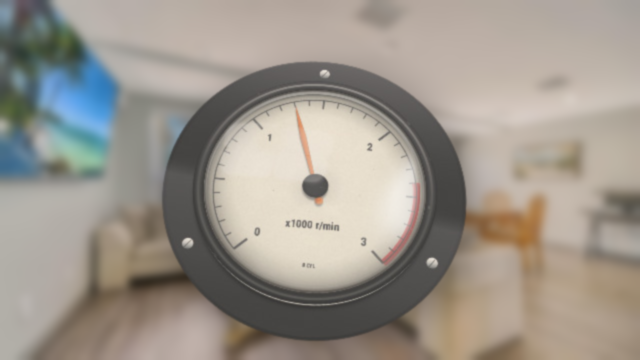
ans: rpm 1300
